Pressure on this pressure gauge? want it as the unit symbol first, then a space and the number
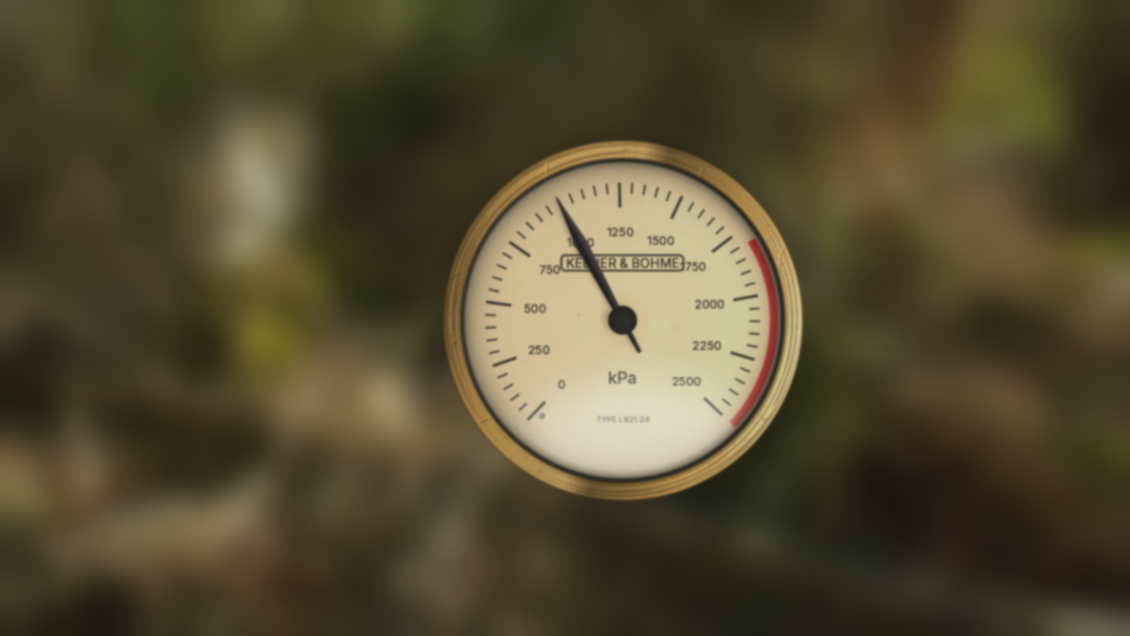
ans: kPa 1000
